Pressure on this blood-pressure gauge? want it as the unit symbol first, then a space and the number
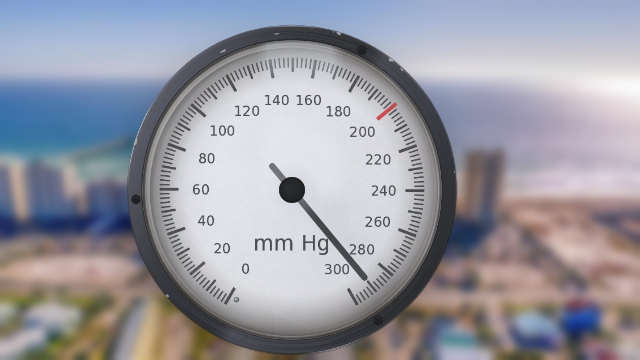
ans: mmHg 290
